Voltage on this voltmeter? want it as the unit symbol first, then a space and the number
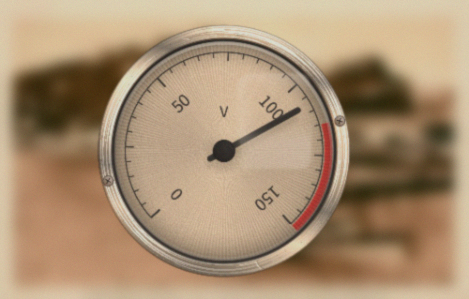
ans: V 107.5
